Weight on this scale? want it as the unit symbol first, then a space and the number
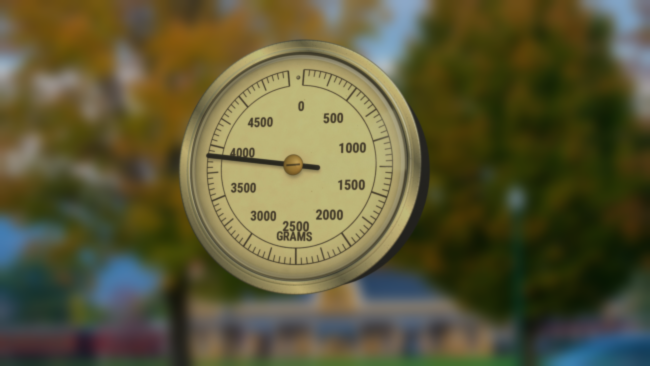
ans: g 3900
